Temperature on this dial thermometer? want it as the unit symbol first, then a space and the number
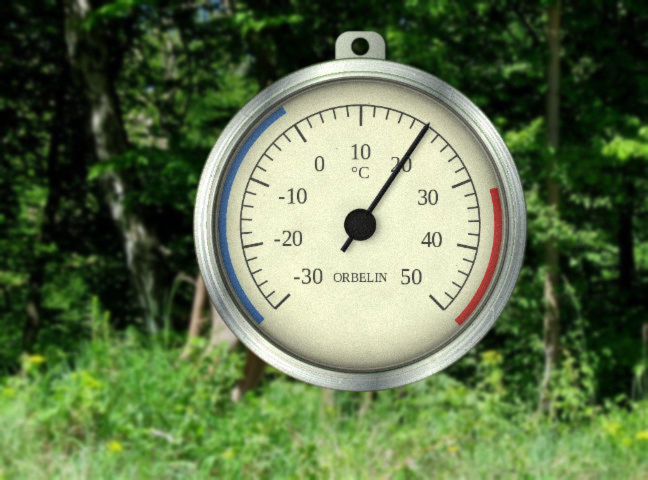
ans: °C 20
